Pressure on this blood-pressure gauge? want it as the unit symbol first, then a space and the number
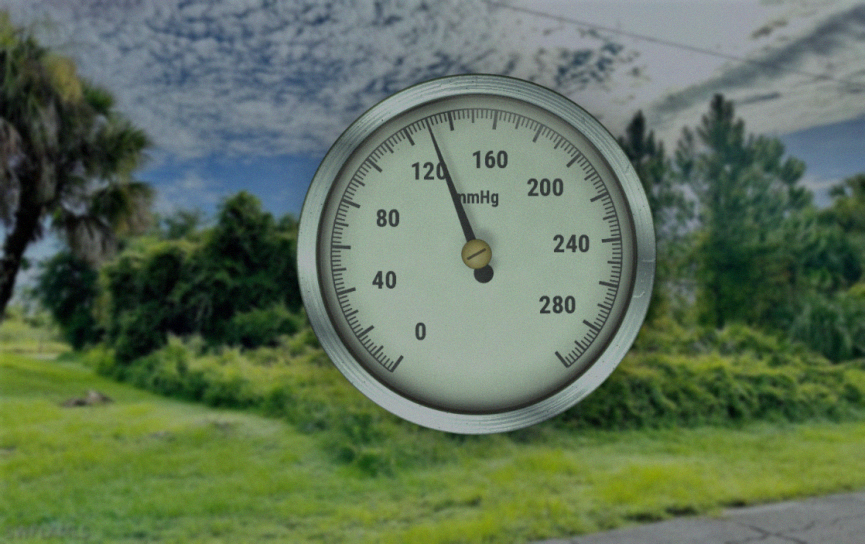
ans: mmHg 130
